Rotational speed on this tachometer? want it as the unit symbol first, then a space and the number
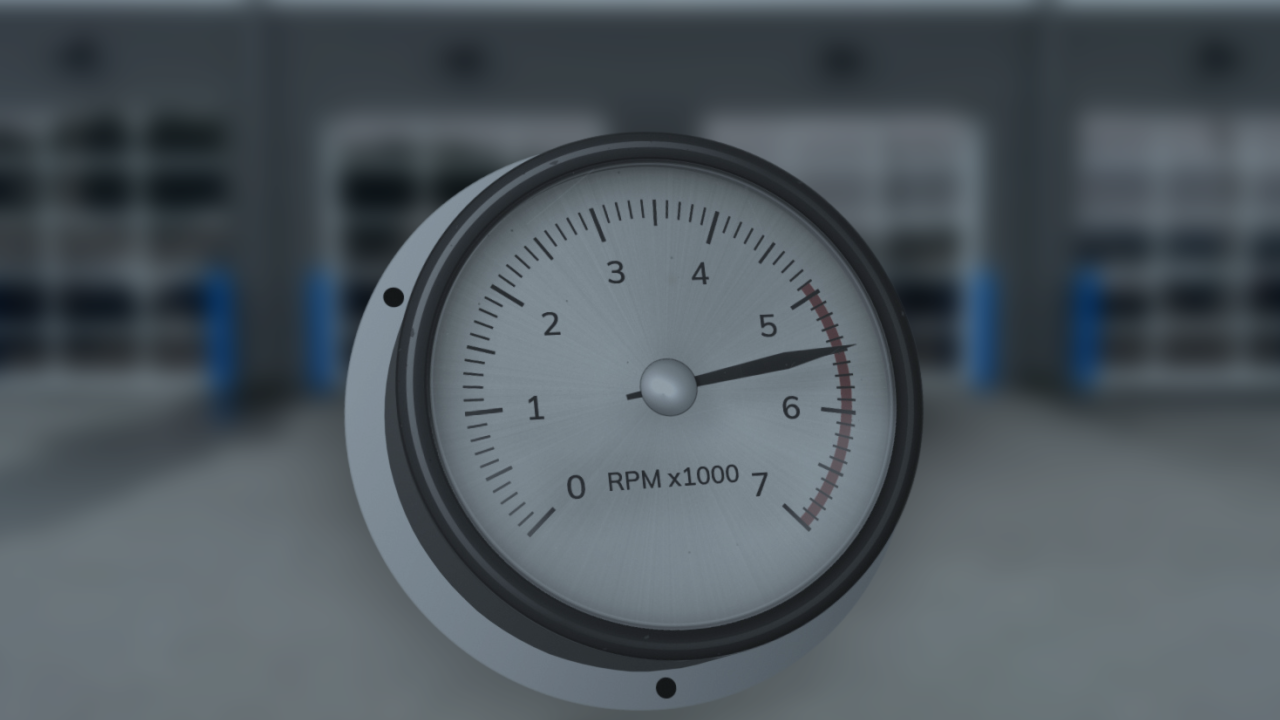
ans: rpm 5500
